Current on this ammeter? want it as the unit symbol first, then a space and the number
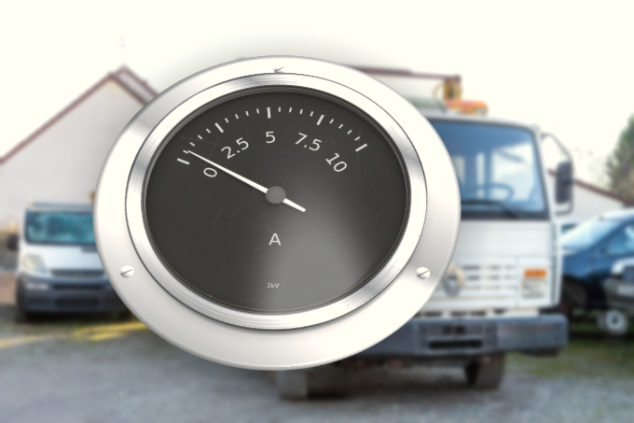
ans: A 0.5
